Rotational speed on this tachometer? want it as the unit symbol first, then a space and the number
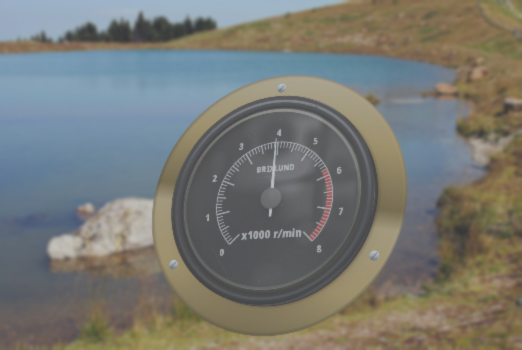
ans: rpm 4000
